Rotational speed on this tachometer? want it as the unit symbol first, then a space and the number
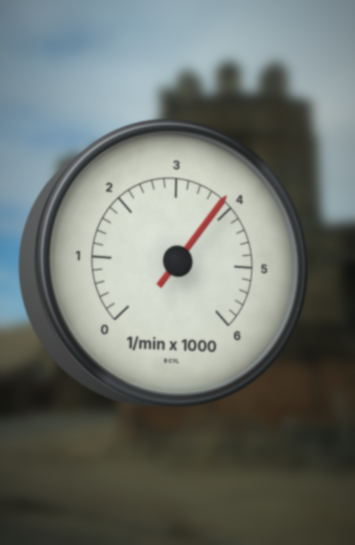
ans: rpm 3800
